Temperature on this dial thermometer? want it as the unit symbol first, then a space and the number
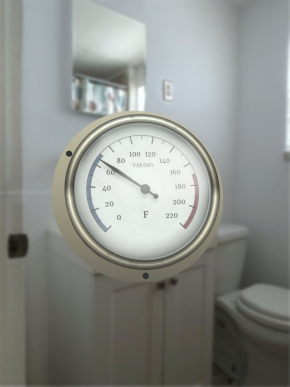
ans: °F 65
